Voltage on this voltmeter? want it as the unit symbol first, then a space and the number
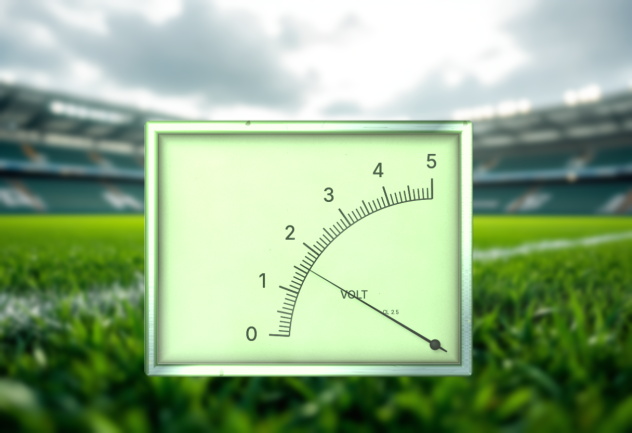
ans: V 1.6
